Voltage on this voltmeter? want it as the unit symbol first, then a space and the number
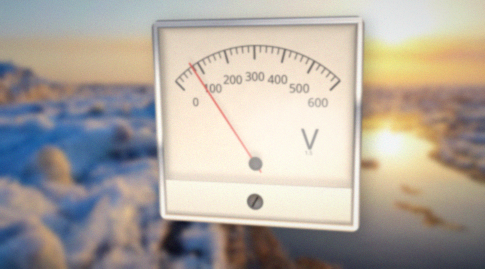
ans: V 80
